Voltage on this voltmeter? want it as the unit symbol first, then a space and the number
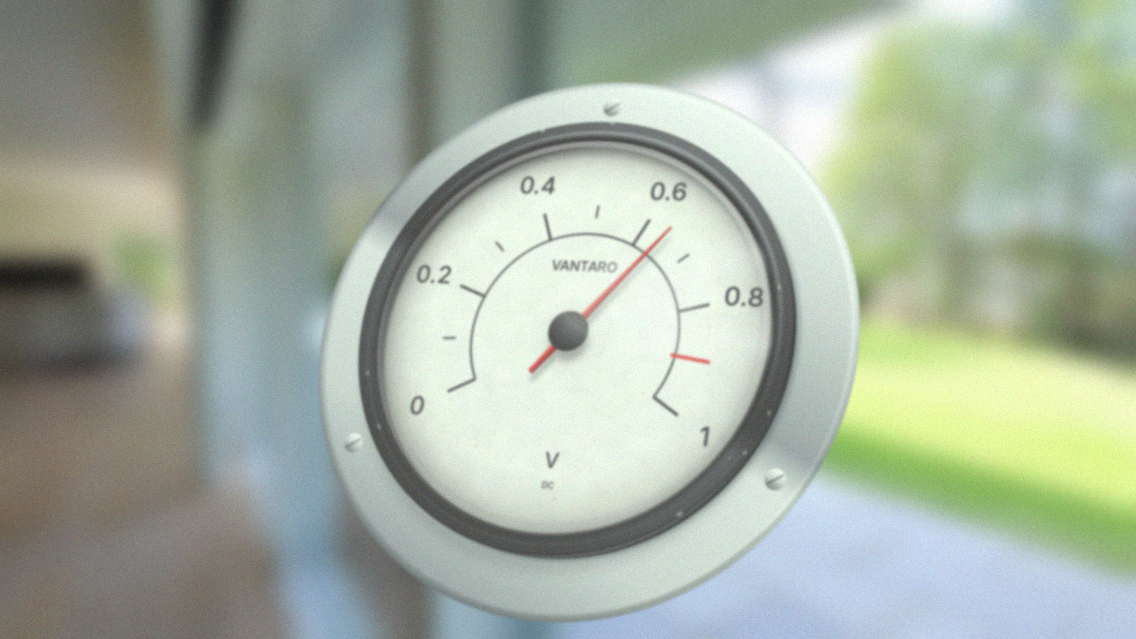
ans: V 0.65
